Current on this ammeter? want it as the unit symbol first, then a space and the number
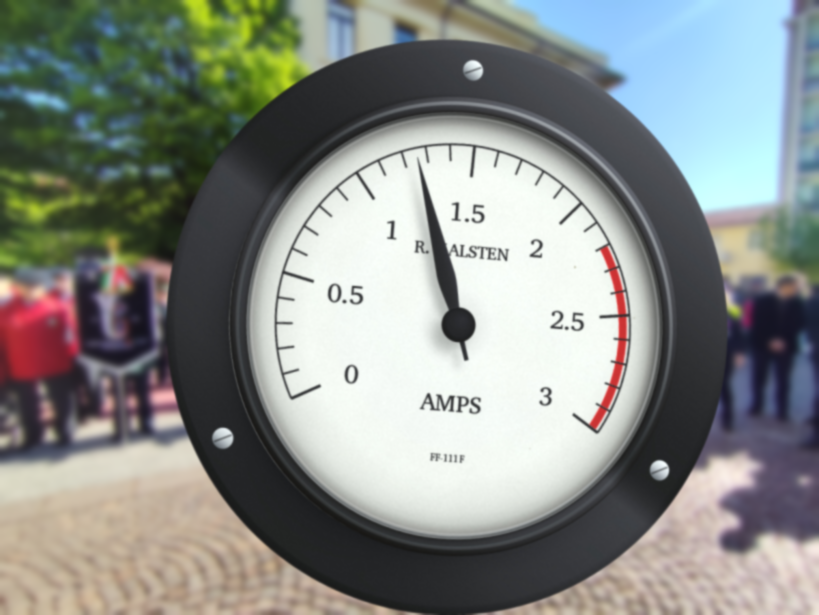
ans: A 1.25
